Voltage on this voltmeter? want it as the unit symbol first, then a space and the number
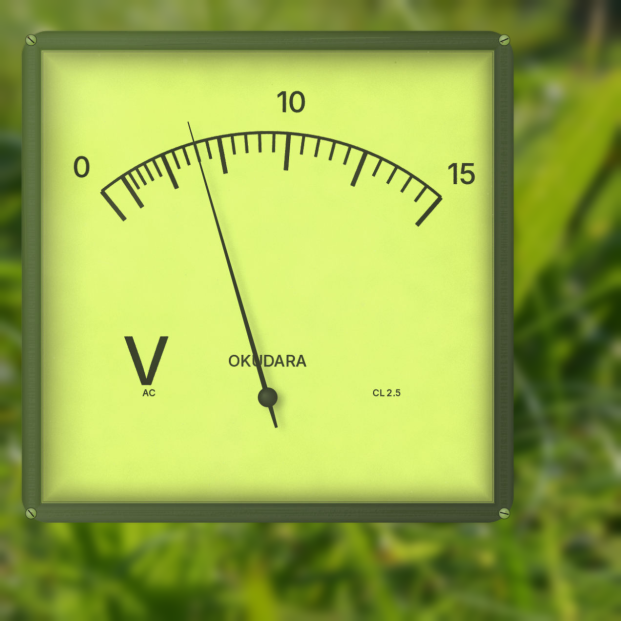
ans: V 6.5
